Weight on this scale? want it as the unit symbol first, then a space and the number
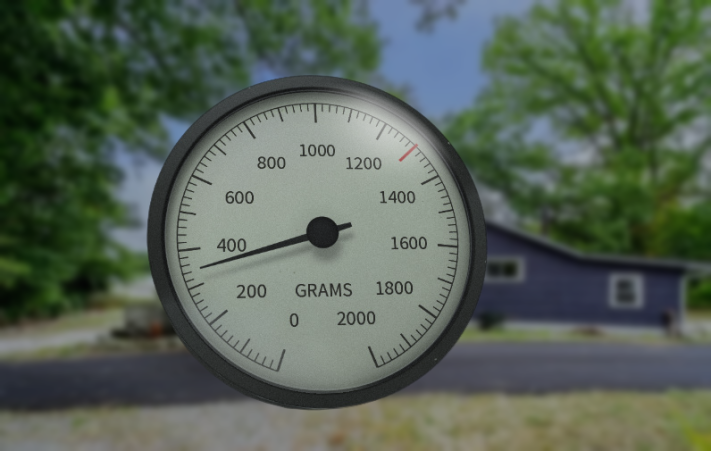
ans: g 340
